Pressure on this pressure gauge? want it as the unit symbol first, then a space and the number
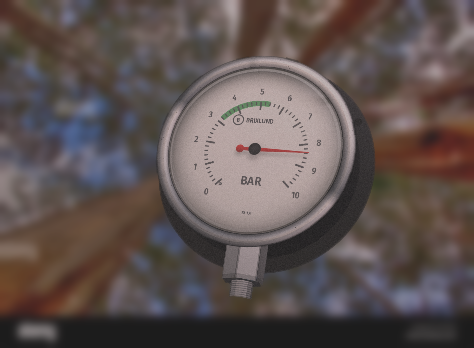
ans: bar 8.4
